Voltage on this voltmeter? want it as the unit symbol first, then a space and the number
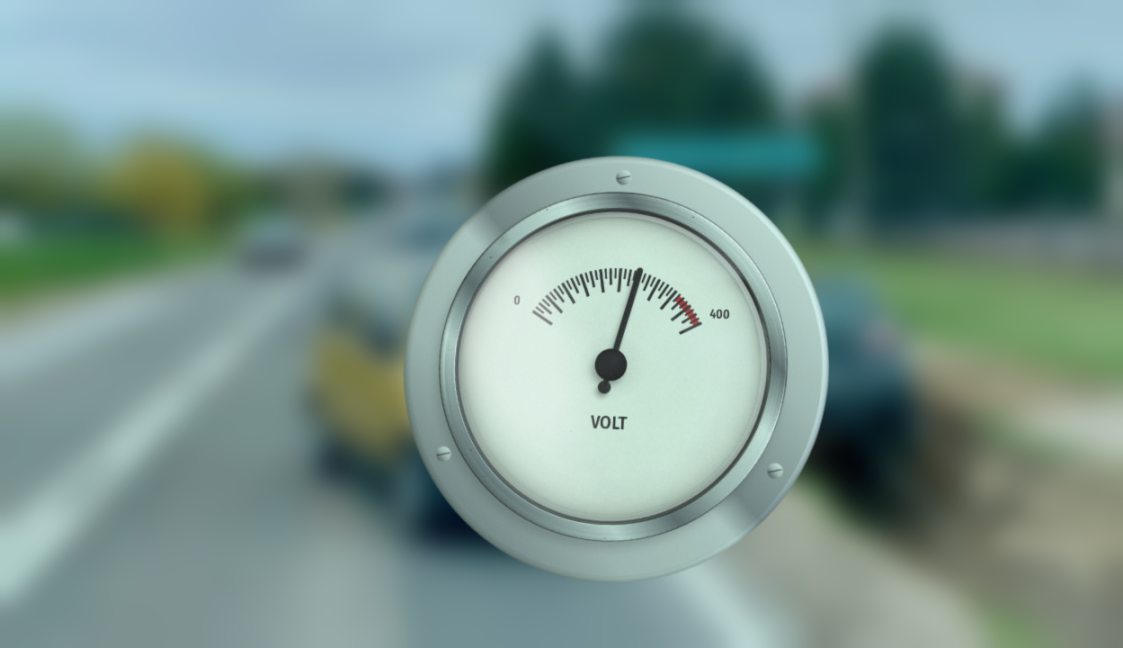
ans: V 240
